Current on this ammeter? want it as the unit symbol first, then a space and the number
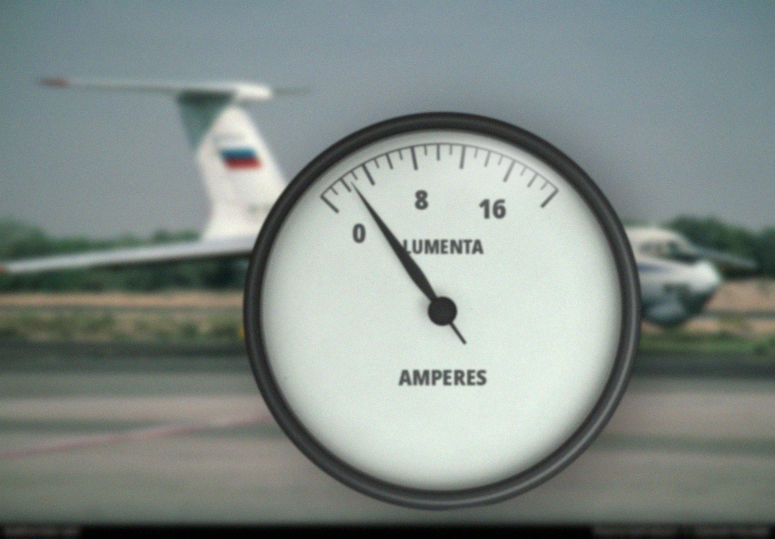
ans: A 2.5
